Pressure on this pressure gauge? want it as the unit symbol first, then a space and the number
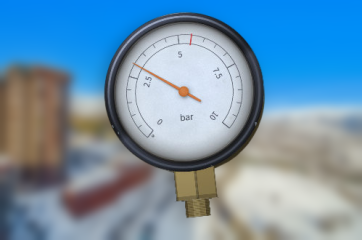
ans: bar 3
